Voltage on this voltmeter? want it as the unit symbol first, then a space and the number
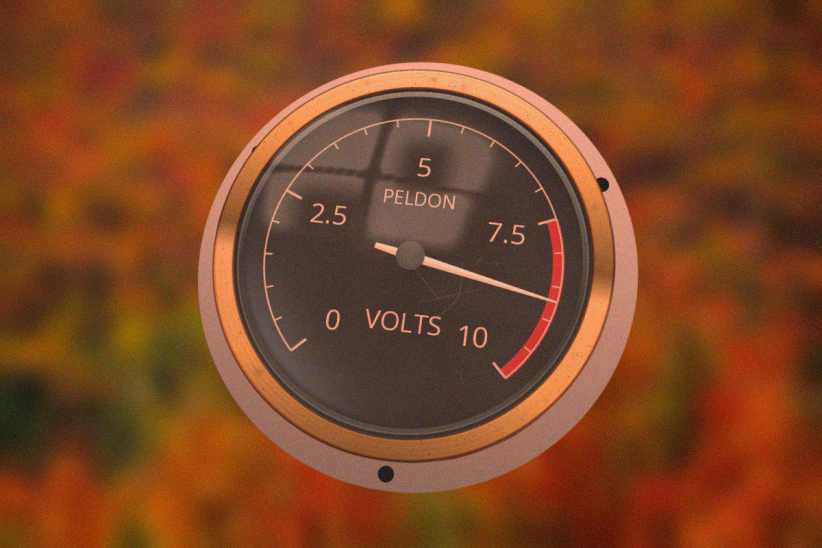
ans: V 8.75
